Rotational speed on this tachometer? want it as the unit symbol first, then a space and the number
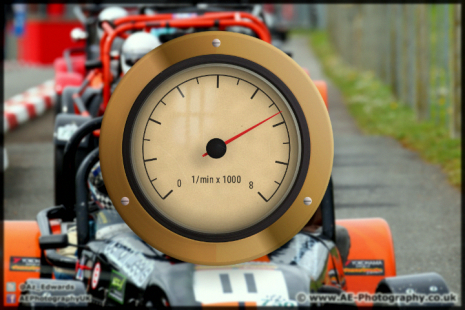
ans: rpm 5750
